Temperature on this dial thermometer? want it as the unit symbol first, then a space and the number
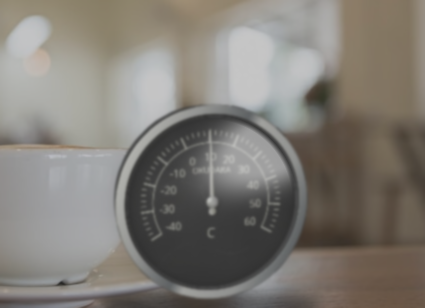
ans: °C 10
